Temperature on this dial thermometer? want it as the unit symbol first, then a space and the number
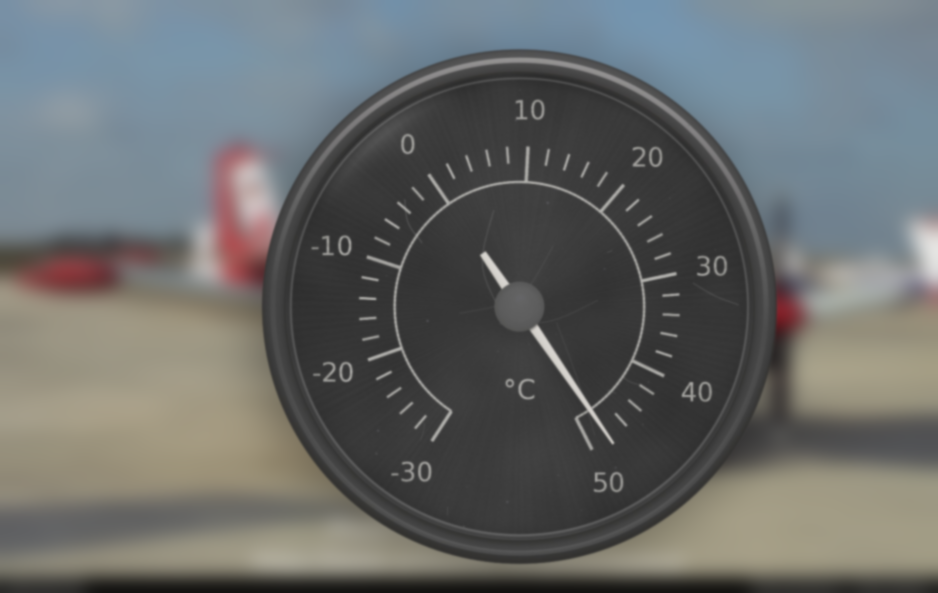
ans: °C 48
